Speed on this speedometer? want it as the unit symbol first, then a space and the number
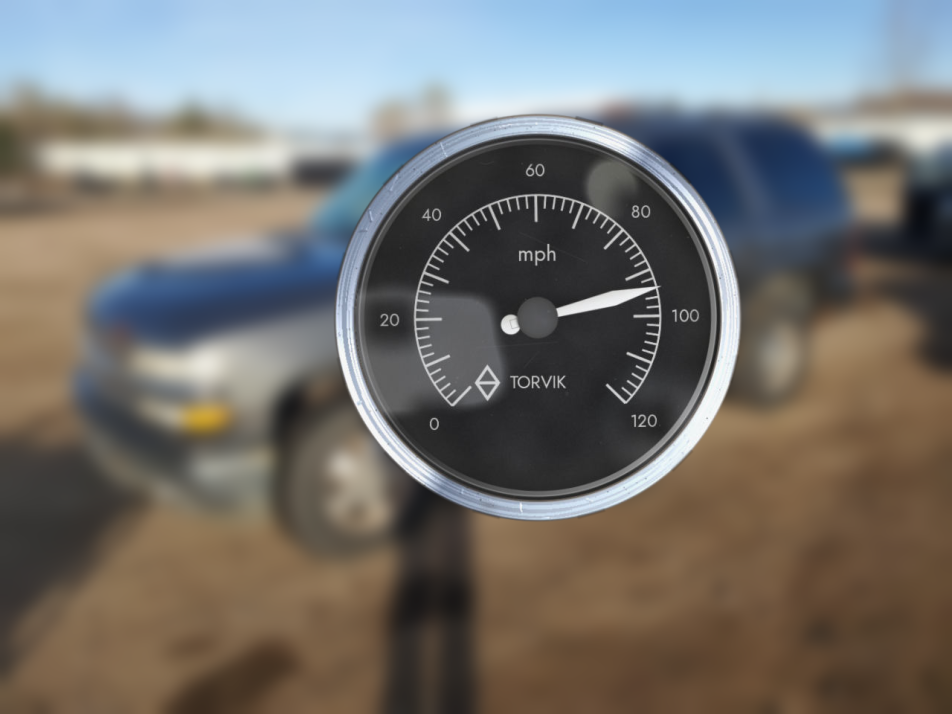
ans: mph 94
